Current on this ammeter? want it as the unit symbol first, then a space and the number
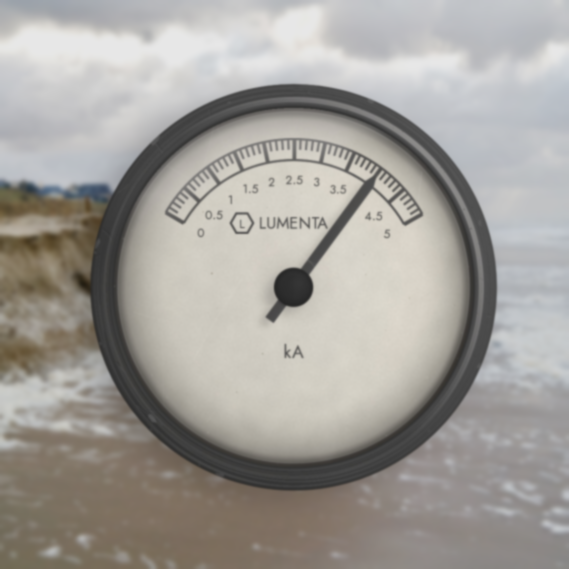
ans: kA 4
